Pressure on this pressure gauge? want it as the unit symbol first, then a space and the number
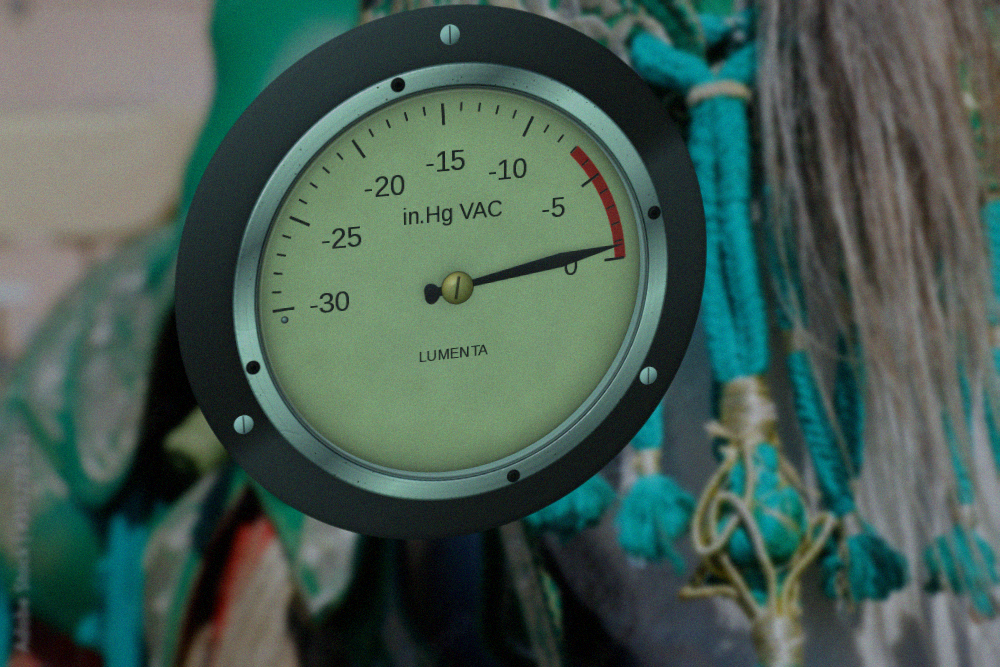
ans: inHg -1
